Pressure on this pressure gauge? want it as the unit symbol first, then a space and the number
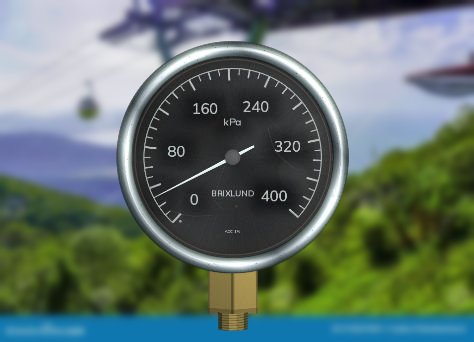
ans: kPa 30
